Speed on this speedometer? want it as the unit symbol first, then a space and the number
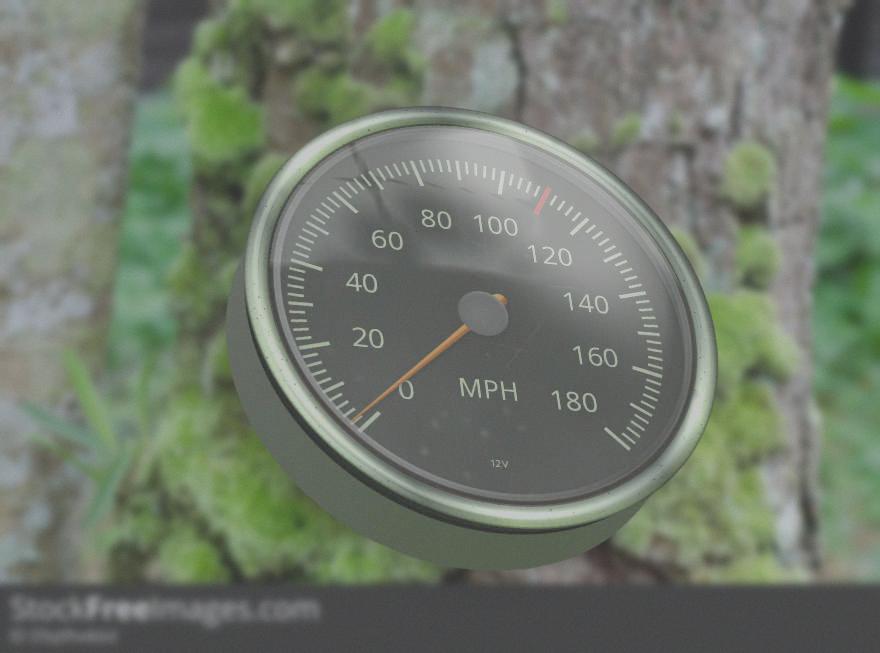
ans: mph 2
